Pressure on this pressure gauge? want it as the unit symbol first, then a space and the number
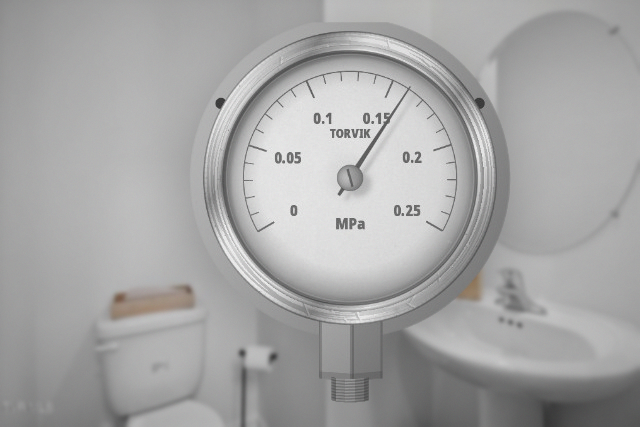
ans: MPa 0.16
